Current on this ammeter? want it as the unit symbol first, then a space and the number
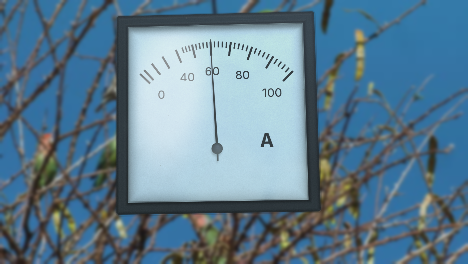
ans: A 60
